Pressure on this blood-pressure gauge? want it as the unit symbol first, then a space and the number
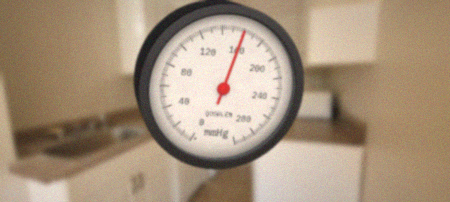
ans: mmHg 160
